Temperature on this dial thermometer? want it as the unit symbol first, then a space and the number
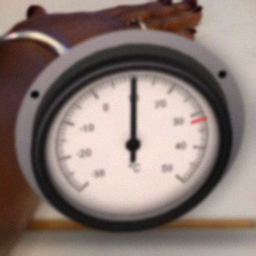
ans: °C 10
